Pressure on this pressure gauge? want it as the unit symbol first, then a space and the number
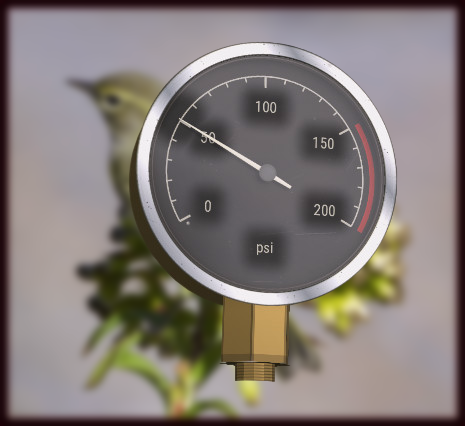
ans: psi 50
